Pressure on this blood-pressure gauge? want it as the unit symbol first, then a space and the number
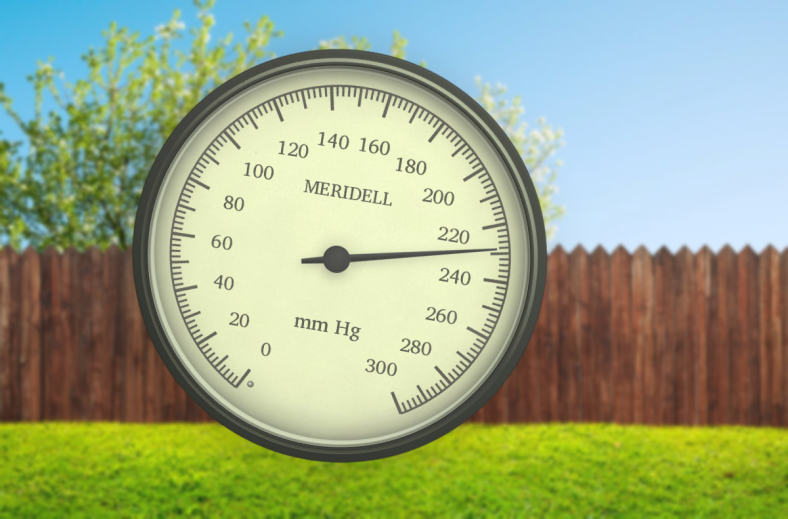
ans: mmHg 228
